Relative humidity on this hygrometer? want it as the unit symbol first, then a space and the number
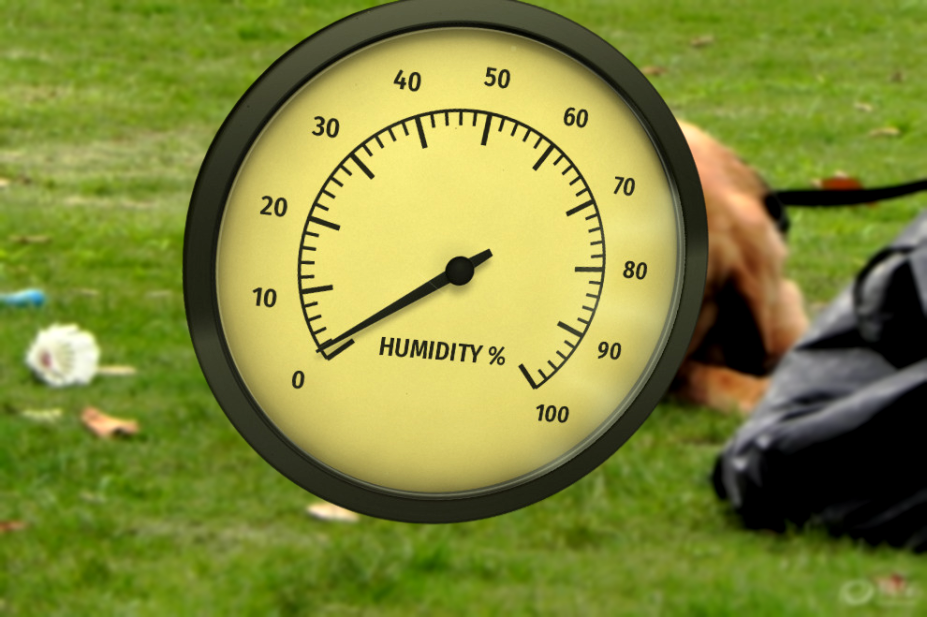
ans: % 2
